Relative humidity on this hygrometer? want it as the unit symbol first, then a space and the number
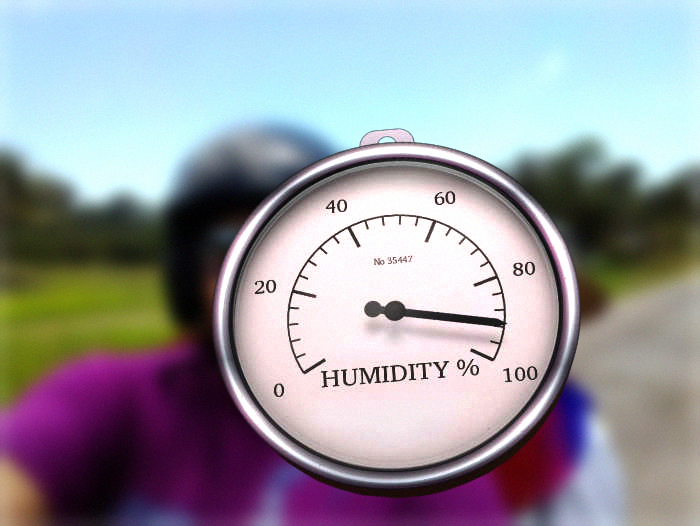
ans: % 92
